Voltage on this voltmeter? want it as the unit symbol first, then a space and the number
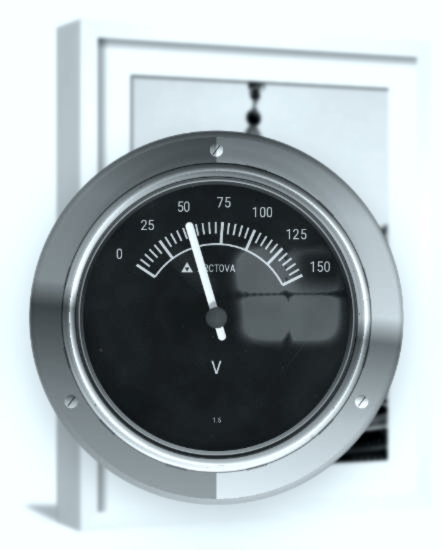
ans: V 50
